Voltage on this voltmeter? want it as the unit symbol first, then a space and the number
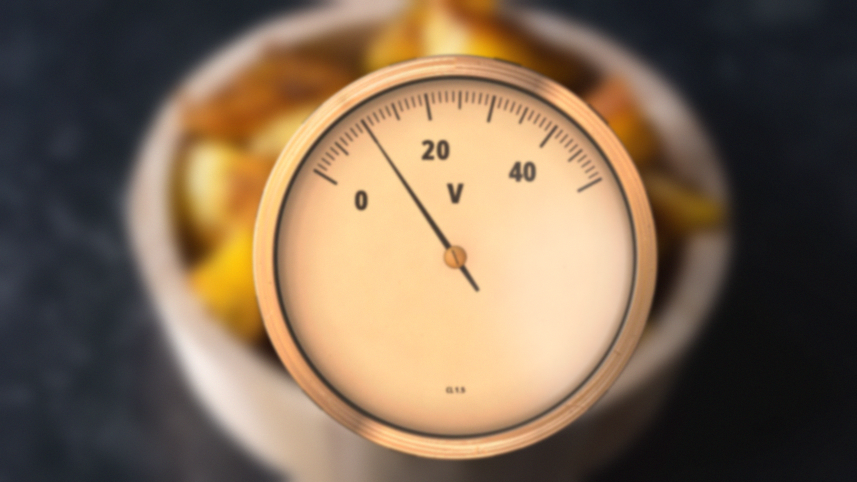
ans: V 10
